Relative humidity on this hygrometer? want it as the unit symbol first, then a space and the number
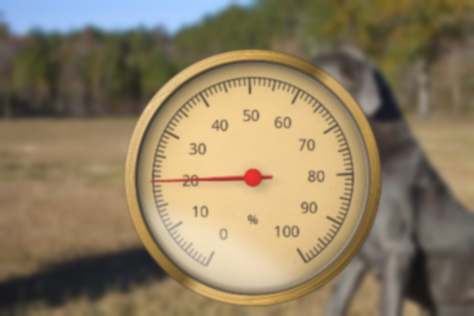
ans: % 20
